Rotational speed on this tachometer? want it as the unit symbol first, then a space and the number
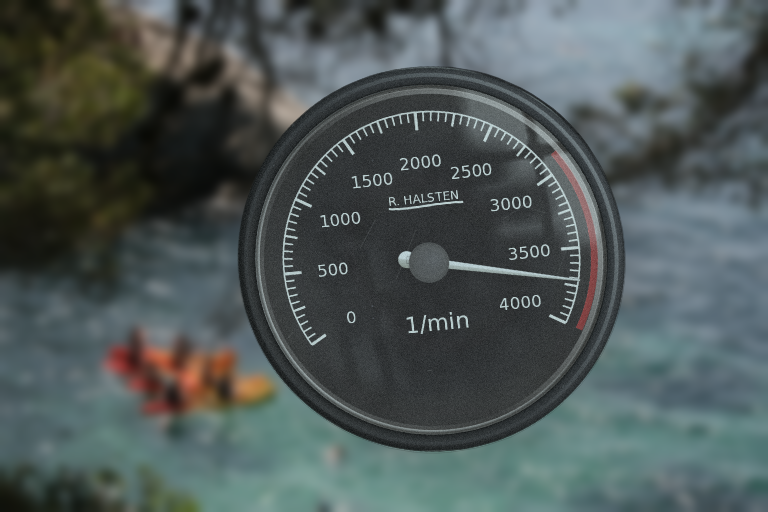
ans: rpm 3700
